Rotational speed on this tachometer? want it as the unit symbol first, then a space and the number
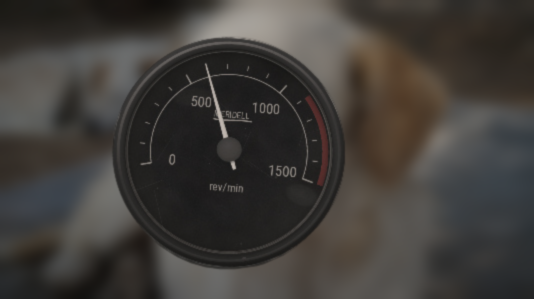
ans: rpm 600
